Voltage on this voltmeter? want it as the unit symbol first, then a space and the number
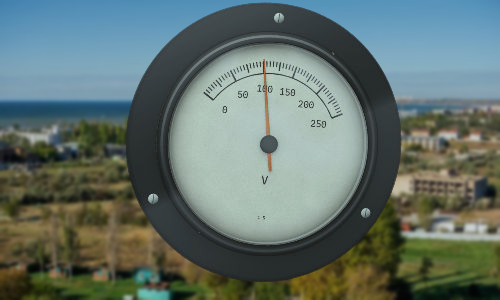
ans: V 100
